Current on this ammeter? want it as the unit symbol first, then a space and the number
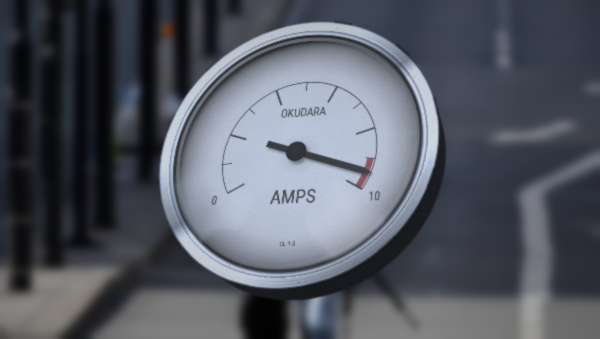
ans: A 9.5
